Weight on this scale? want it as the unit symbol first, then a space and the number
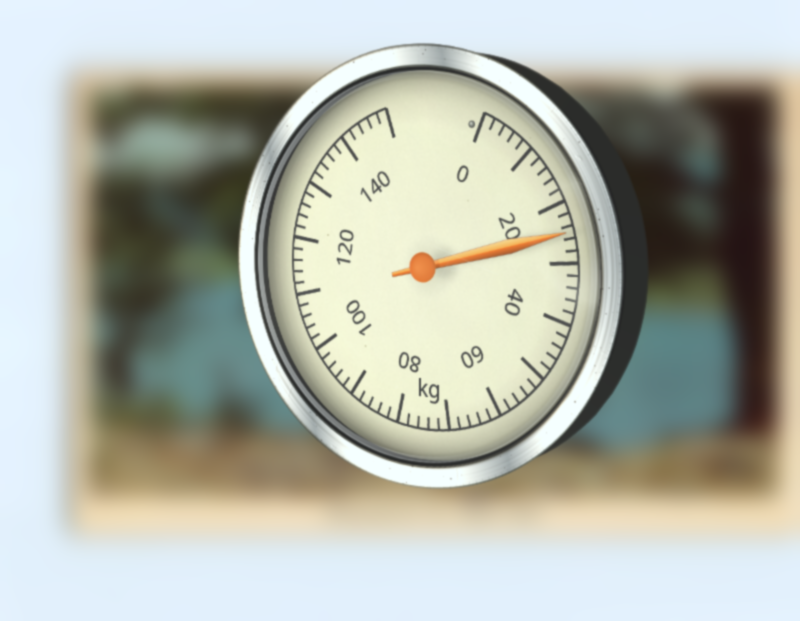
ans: kg 25
